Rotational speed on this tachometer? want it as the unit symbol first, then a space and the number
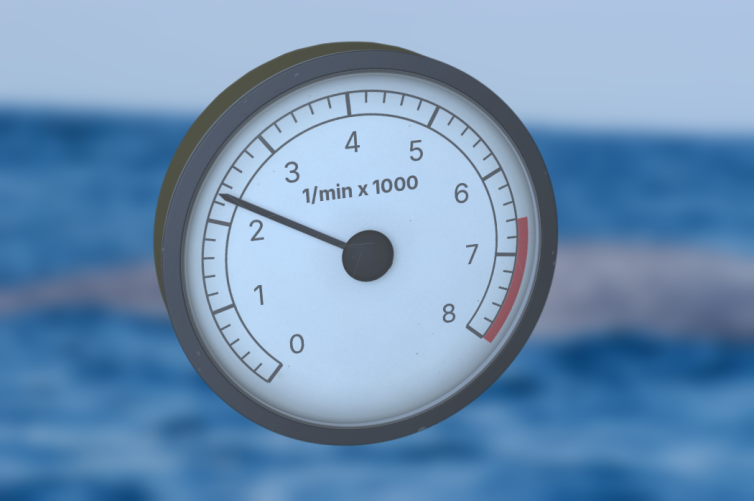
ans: rpm 2300
